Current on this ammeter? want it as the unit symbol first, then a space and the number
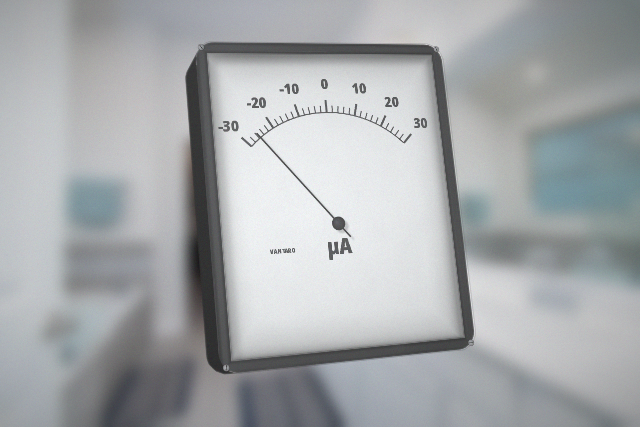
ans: µA -26
